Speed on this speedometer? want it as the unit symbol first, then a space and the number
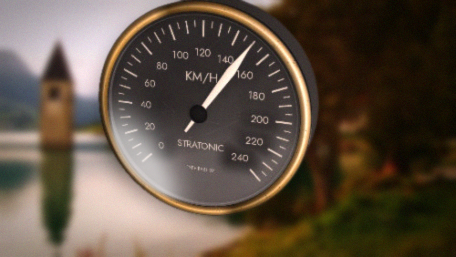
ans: km/h 150
